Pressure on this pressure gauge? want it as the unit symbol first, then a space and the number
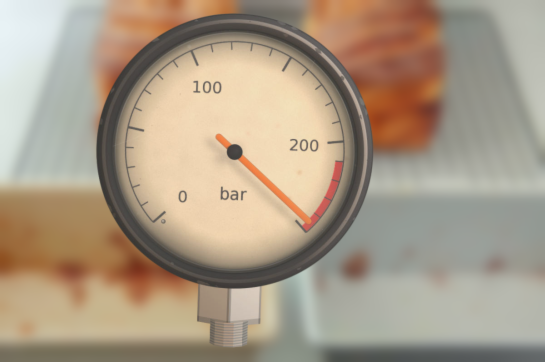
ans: bar 245
